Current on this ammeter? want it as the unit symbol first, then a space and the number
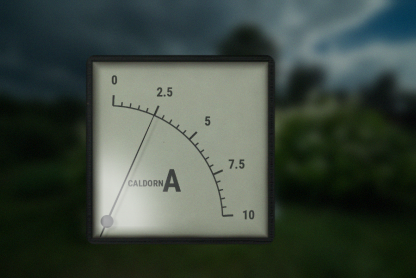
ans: A 2.5
